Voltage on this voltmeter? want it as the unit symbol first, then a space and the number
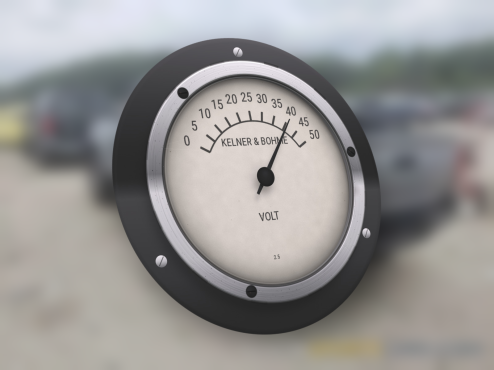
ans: V 40
